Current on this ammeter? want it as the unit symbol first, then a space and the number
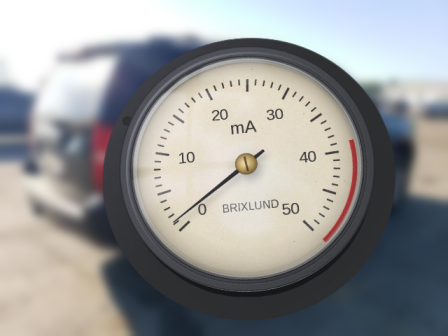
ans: mA 1
